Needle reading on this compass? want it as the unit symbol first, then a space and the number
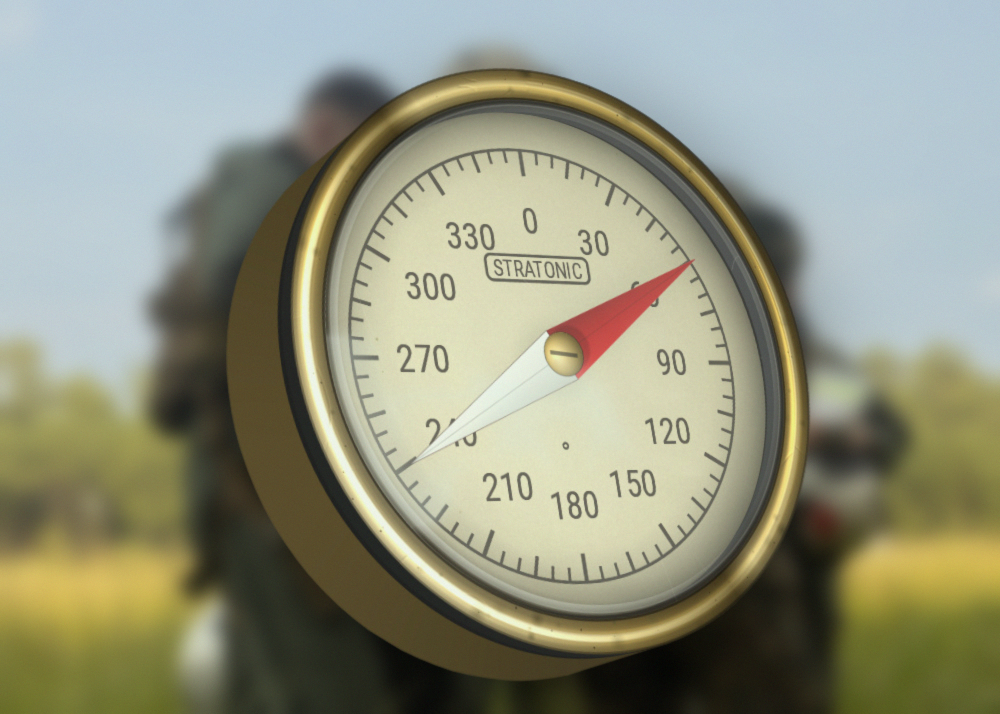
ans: ° 60
